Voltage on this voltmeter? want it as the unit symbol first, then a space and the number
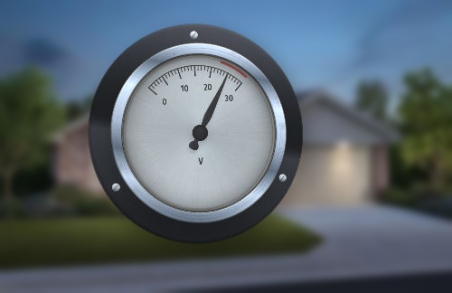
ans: V 25
